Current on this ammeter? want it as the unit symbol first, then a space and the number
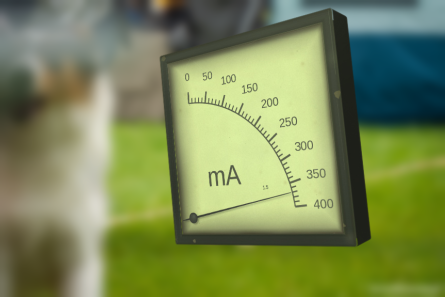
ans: mA 370
